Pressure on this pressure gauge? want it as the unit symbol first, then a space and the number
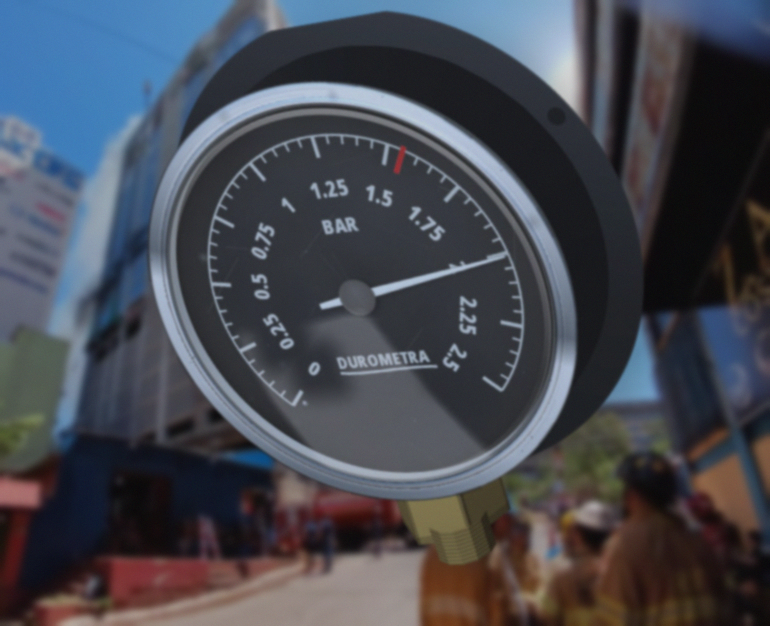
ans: bar 2
